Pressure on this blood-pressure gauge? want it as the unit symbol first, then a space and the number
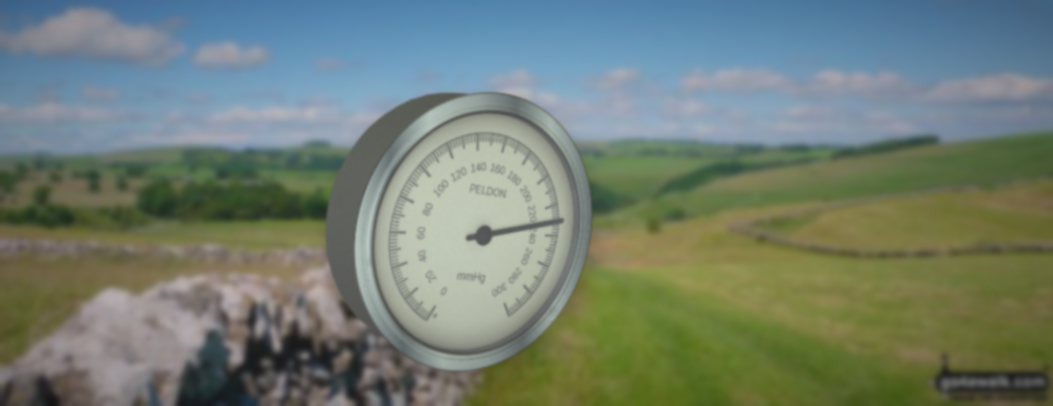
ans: mmHg 230
